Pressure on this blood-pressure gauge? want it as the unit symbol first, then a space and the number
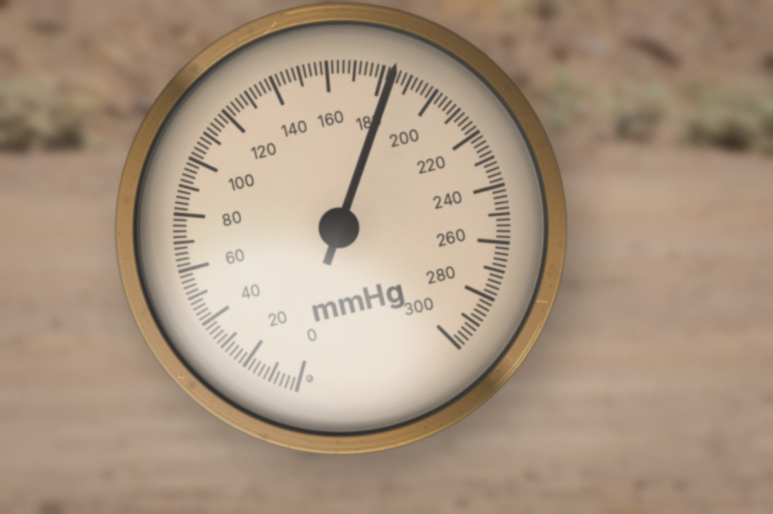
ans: mmHg 184
